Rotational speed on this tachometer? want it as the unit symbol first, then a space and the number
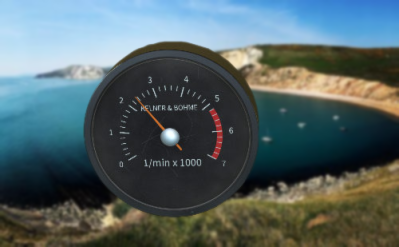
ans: rpm 2400
